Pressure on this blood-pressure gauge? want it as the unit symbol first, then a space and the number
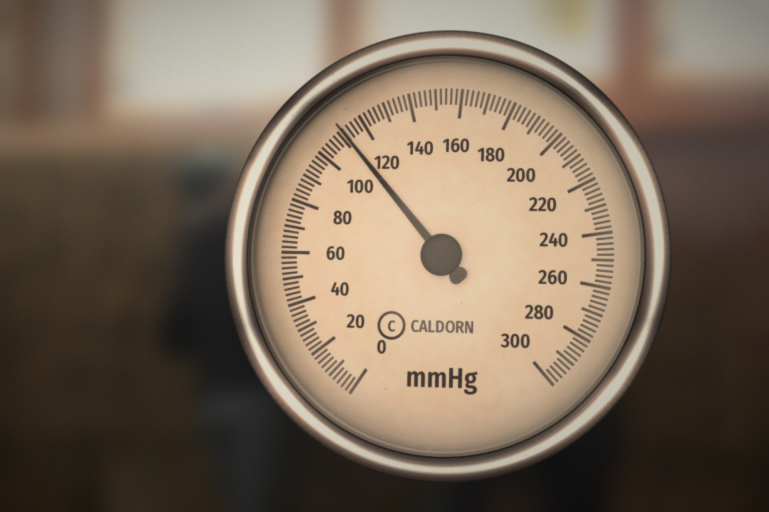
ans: mmHg 112
